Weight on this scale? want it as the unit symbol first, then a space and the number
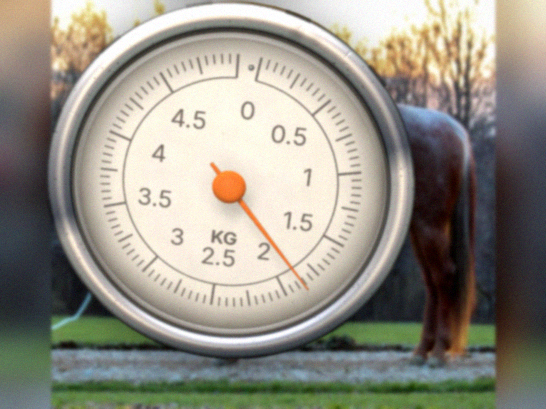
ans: kg 1.85
